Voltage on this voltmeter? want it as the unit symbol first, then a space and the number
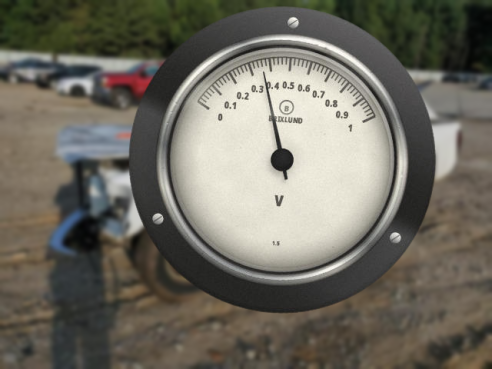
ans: V 0.36
